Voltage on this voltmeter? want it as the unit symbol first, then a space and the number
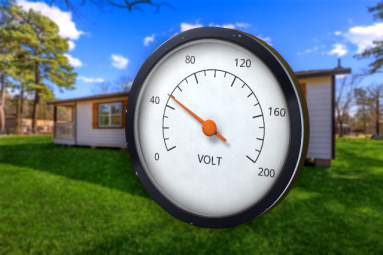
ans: V 50
